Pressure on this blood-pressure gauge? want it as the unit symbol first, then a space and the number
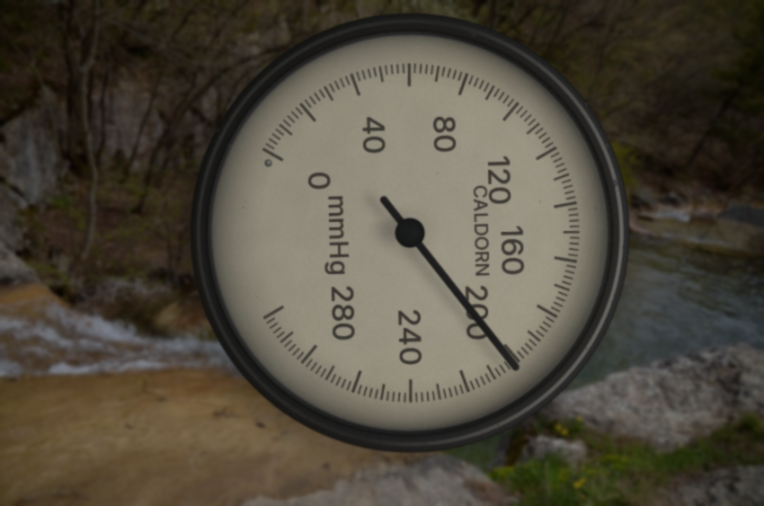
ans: mmHg 202
